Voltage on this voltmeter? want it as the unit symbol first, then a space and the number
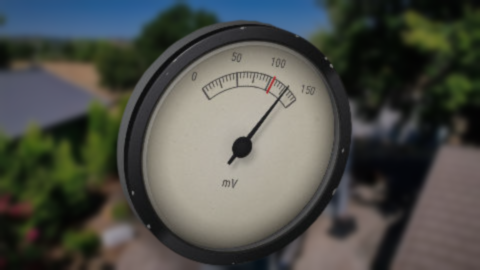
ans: mV 125
